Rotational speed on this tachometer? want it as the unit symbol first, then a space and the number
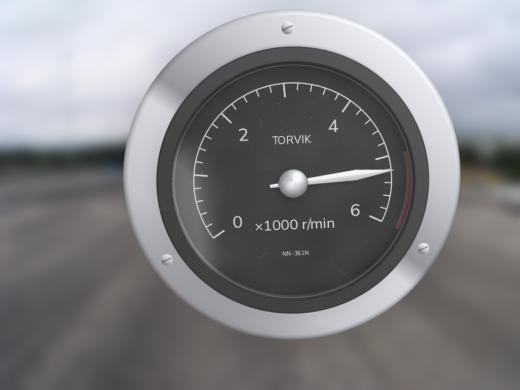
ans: rpm 5200
